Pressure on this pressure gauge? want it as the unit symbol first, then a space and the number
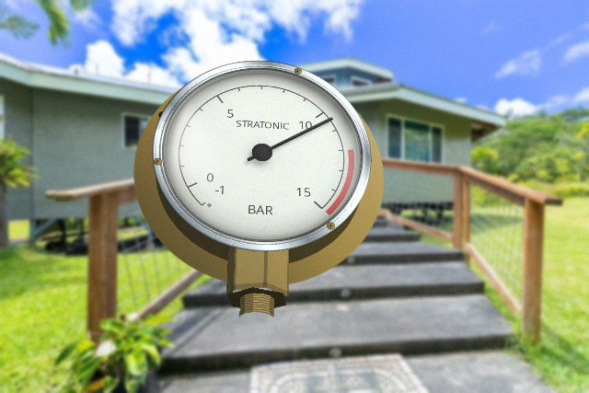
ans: bar 10.5
